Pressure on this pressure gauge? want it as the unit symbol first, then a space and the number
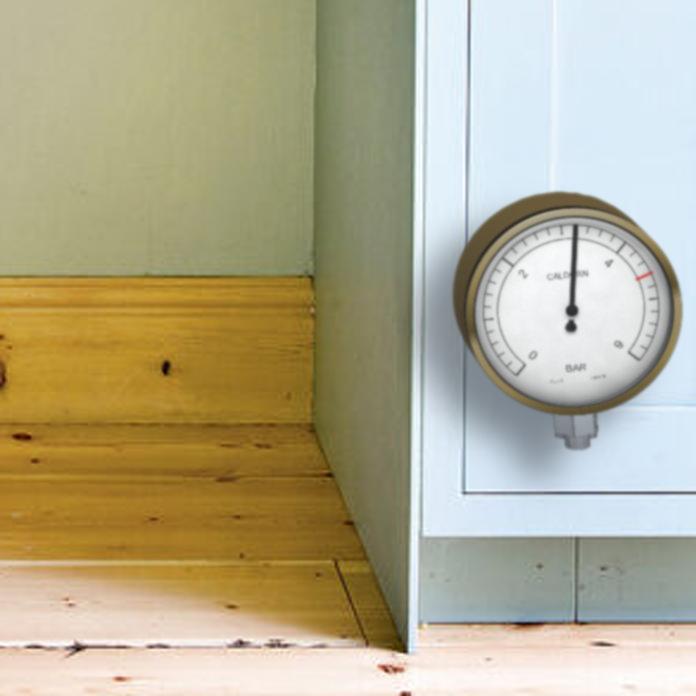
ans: bar 3.2
